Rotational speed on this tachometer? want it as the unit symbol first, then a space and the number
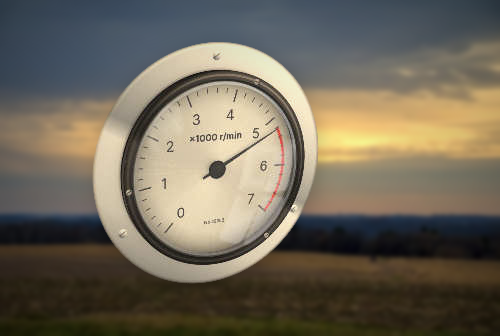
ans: rpm 5200
